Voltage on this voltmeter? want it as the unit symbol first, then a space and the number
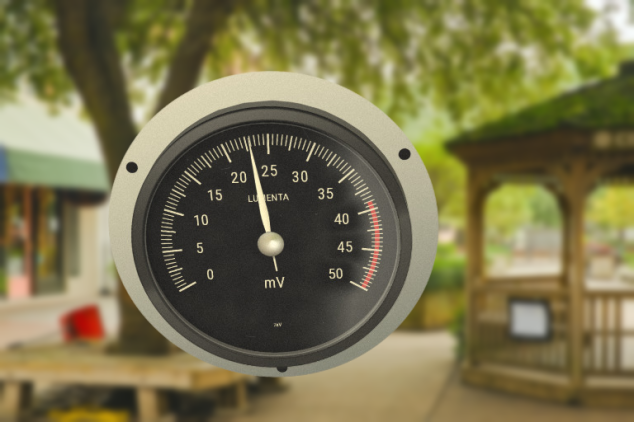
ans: mV 23
